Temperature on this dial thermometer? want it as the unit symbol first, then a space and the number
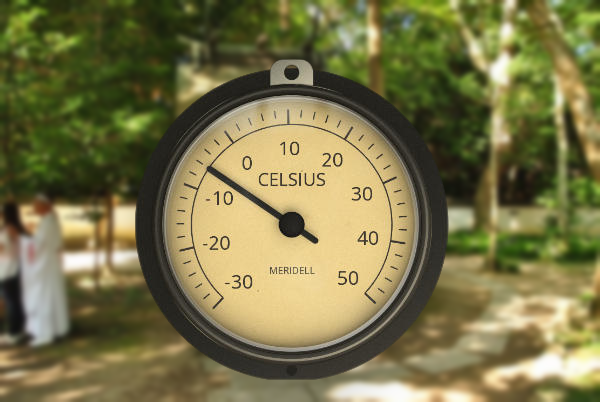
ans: °C -6
